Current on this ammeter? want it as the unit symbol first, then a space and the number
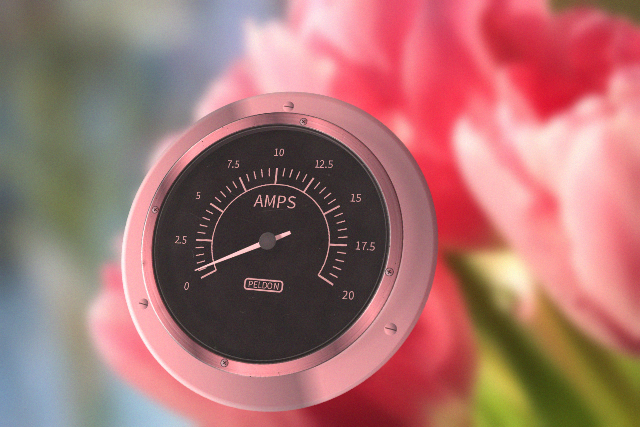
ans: A 0.5
